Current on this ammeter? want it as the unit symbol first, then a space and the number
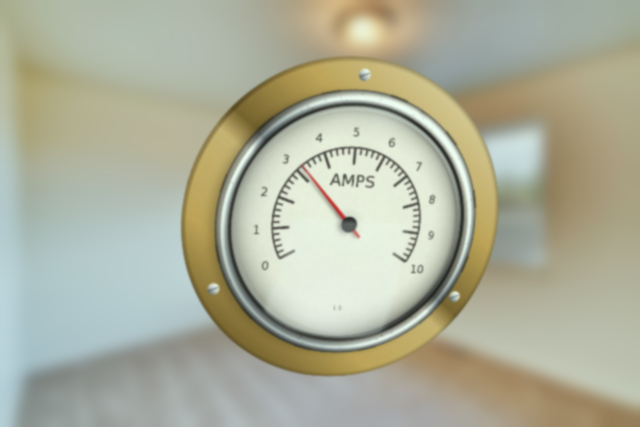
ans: A 3.2
